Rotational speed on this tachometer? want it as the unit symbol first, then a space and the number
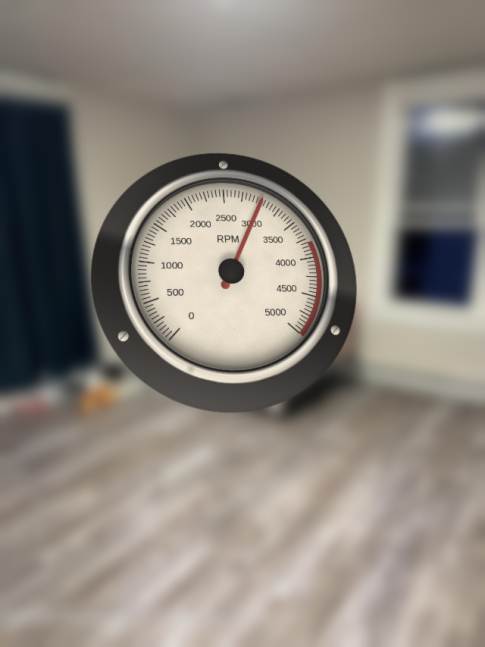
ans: rpm 3000
